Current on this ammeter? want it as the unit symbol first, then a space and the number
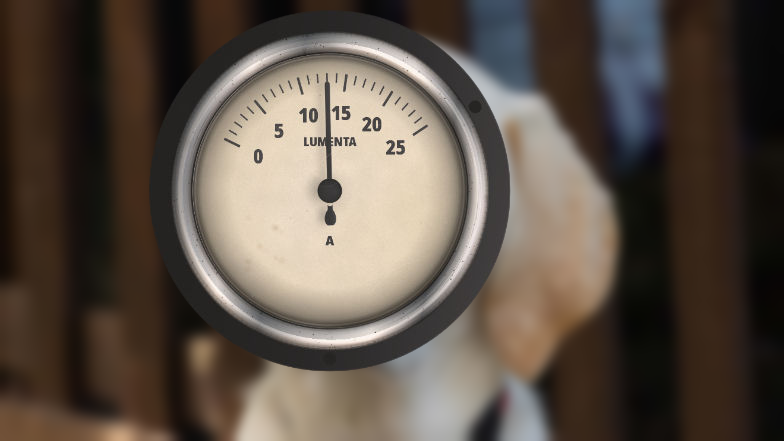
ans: A 13
